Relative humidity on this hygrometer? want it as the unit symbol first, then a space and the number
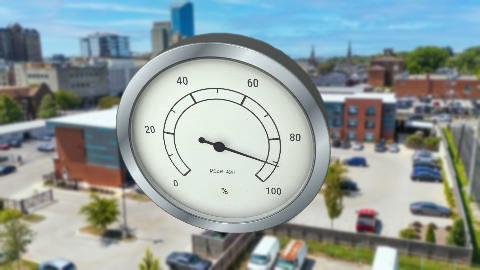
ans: % 90
